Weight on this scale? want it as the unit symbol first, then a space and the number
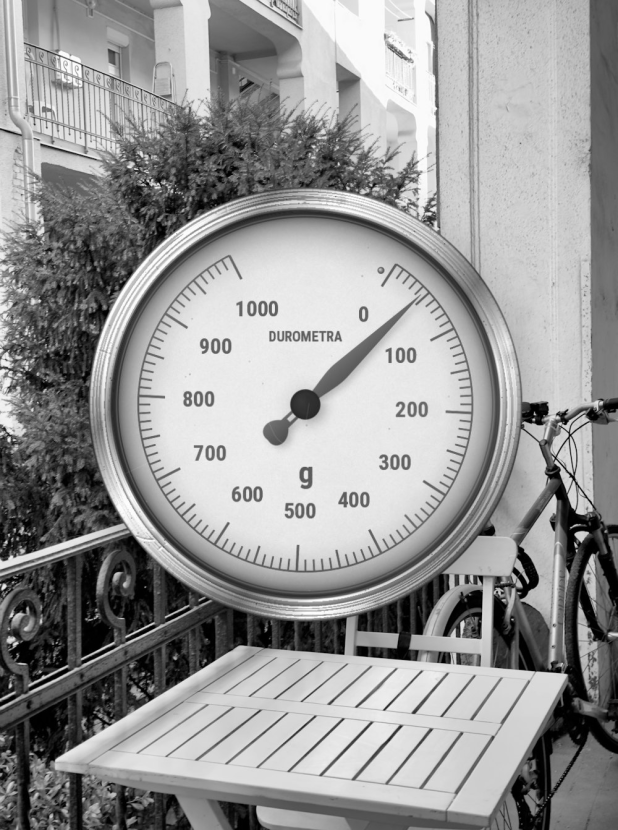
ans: g 45
